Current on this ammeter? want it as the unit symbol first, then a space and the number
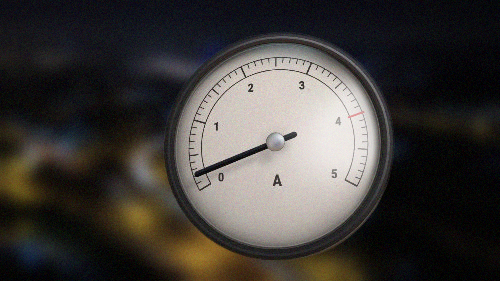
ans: A 0.2
